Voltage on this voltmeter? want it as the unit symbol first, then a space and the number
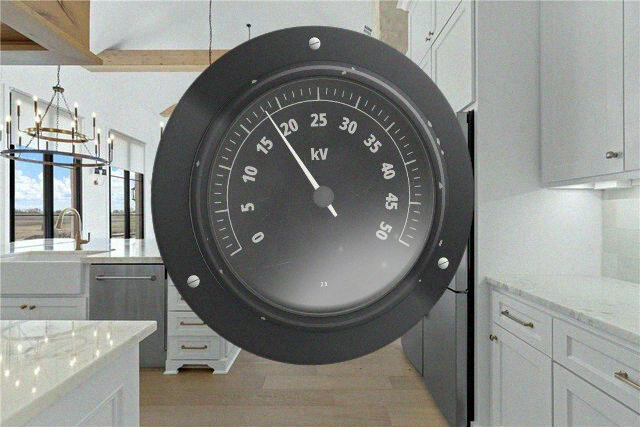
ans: kV 18
